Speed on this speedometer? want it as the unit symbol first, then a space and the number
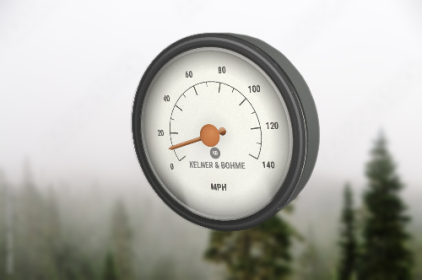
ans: mph 10
